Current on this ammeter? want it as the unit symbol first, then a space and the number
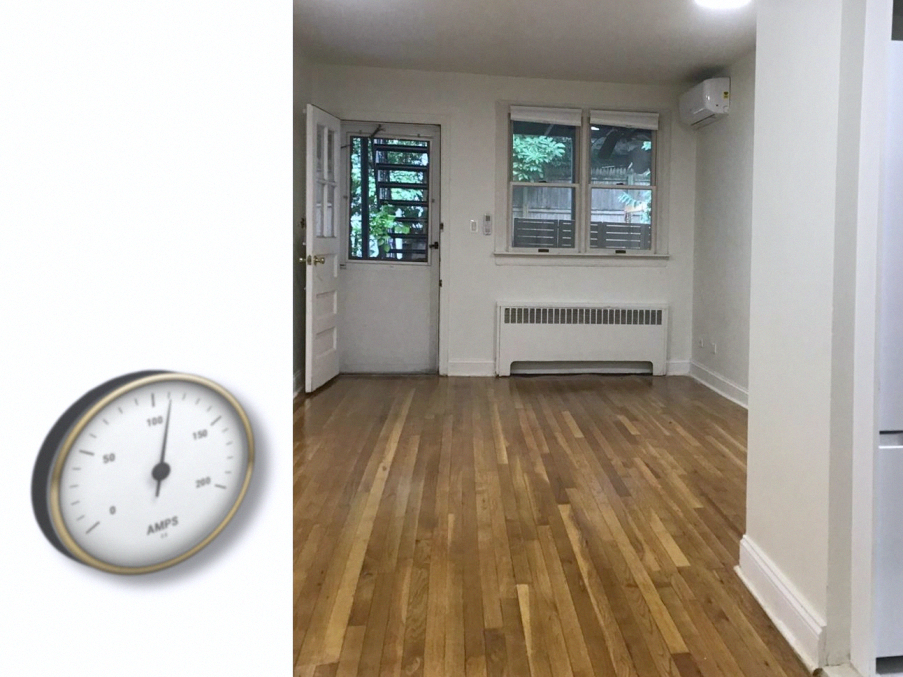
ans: A 110
